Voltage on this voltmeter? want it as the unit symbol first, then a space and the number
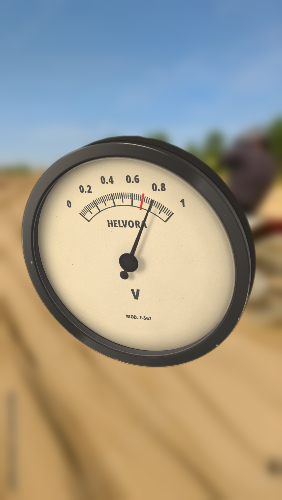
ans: V 0.8
